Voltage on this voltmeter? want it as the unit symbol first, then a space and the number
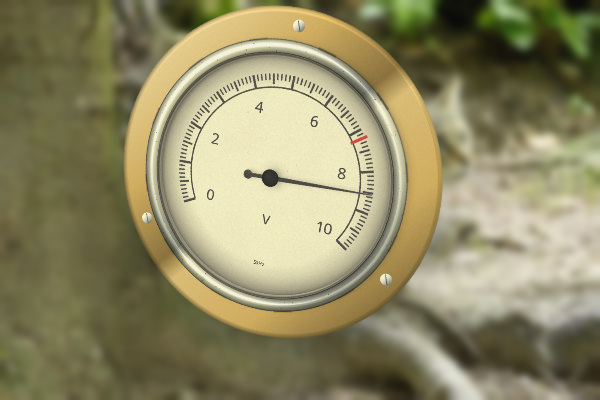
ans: V 8.5
